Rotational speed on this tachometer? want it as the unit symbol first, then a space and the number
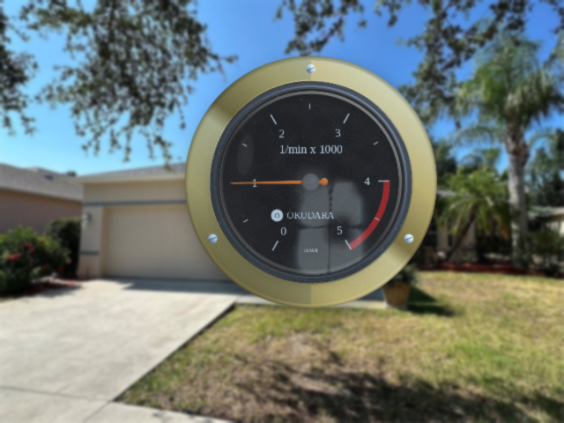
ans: rpm 1000
